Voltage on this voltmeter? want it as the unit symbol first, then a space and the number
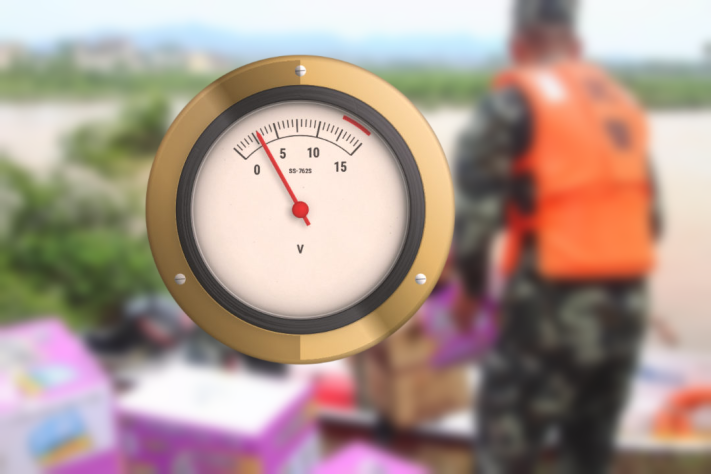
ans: V 3
